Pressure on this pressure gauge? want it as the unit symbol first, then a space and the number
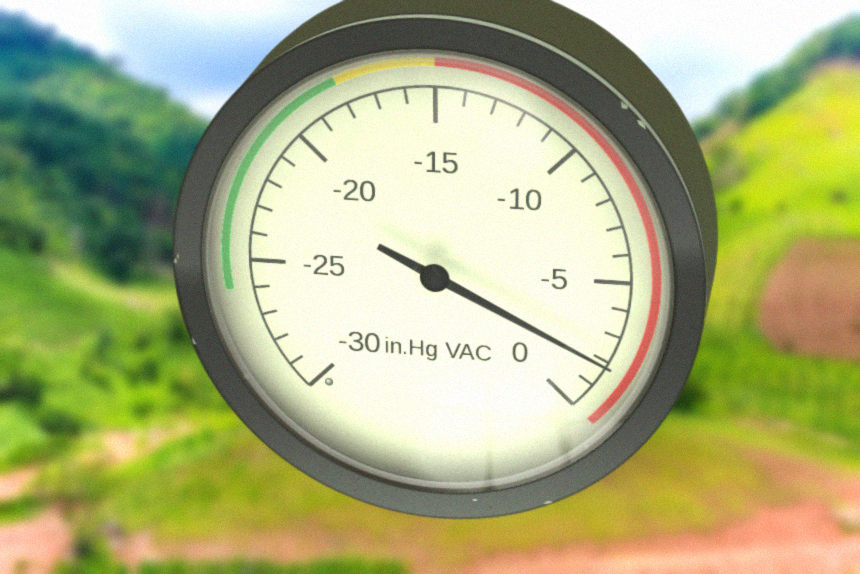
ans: inHg -2
